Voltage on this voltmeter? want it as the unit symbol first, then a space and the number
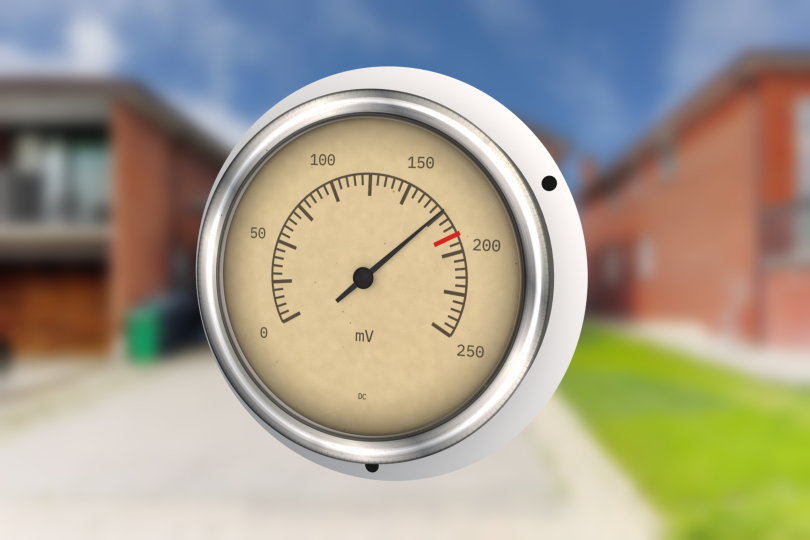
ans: mV 175
